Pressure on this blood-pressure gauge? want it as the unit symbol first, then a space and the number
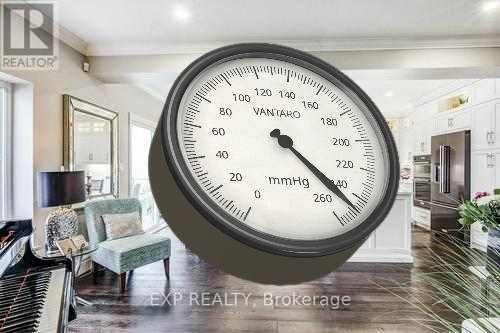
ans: mmHg 250
